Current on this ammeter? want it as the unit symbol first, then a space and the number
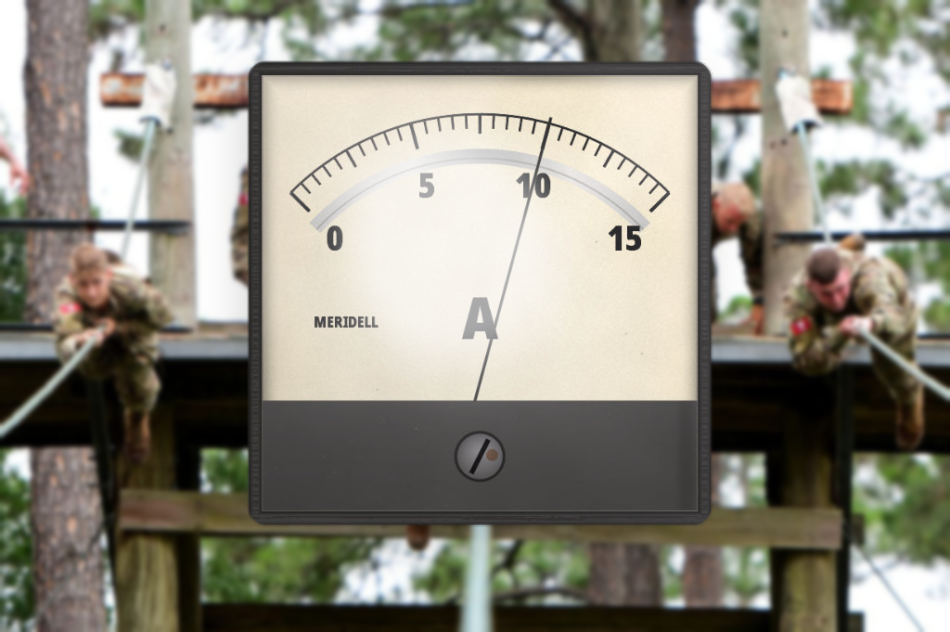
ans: A 10
